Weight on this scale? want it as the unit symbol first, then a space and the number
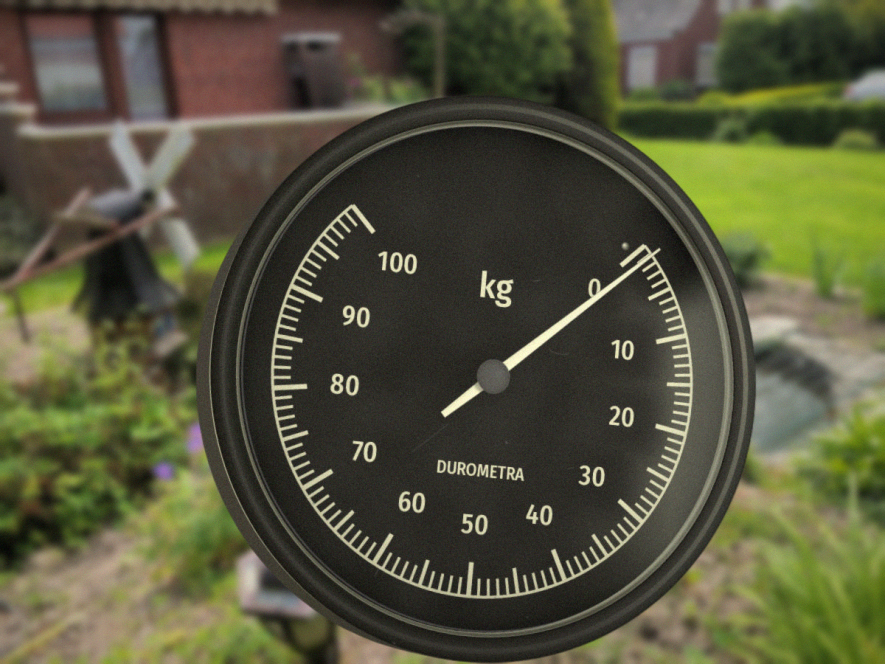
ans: kg 1
